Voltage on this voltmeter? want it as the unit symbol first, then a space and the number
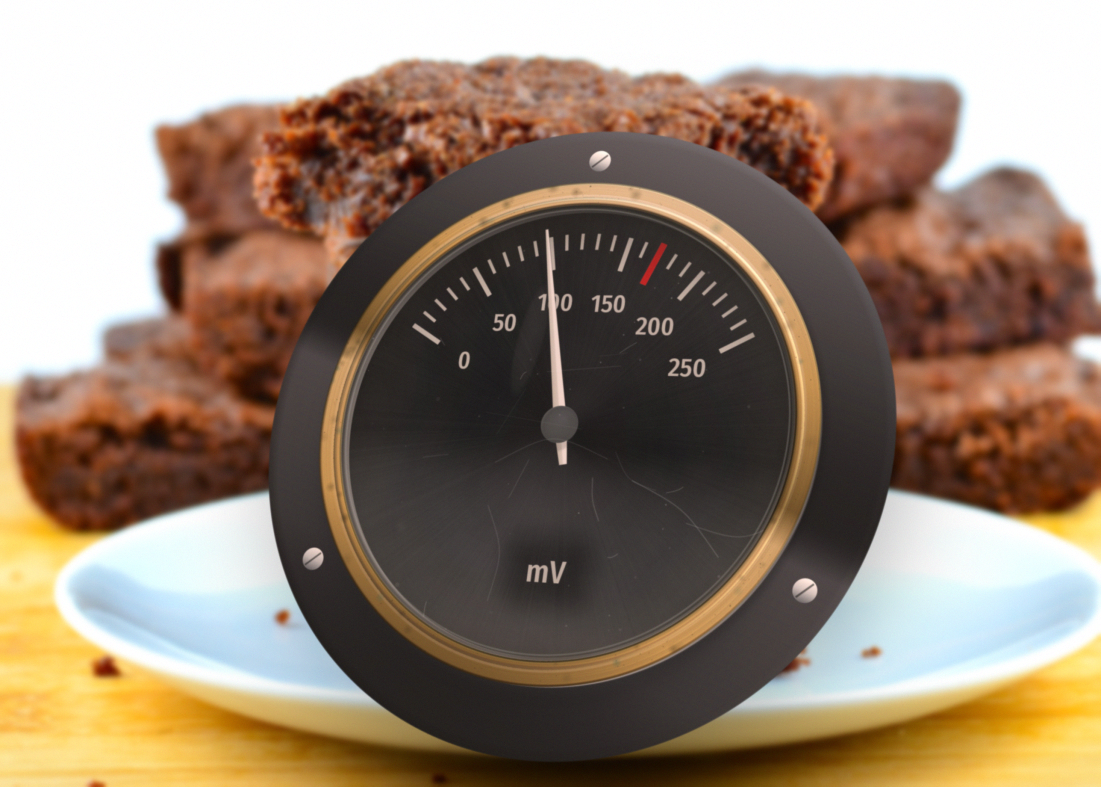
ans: mV 100
